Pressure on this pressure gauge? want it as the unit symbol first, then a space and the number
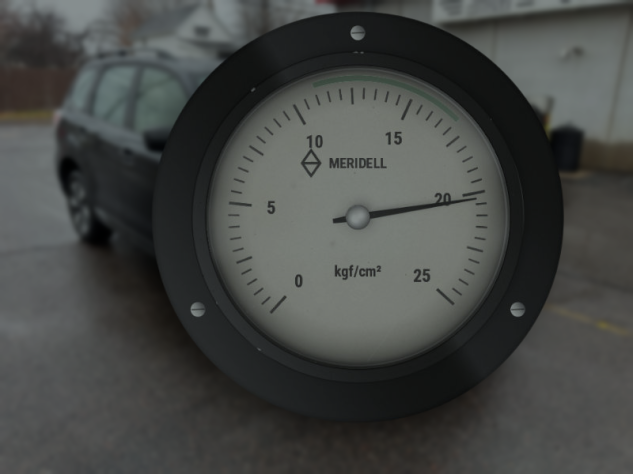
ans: kg/cm² 20.25
